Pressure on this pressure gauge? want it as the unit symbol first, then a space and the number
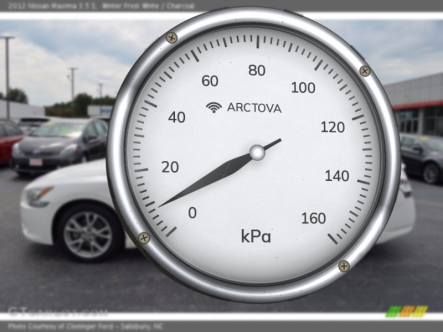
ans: kPa 8
